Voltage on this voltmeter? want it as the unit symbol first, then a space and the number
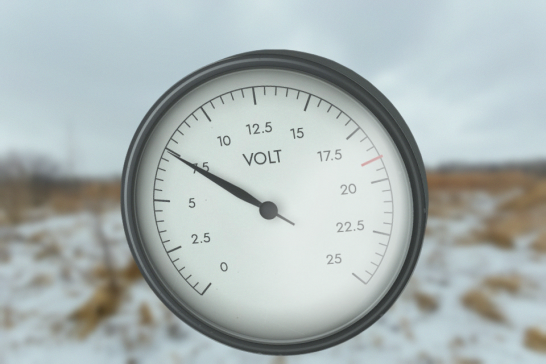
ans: V 7.5
